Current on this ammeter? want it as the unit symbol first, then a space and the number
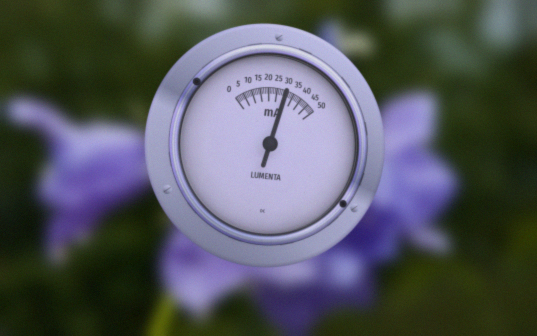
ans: mA 30
